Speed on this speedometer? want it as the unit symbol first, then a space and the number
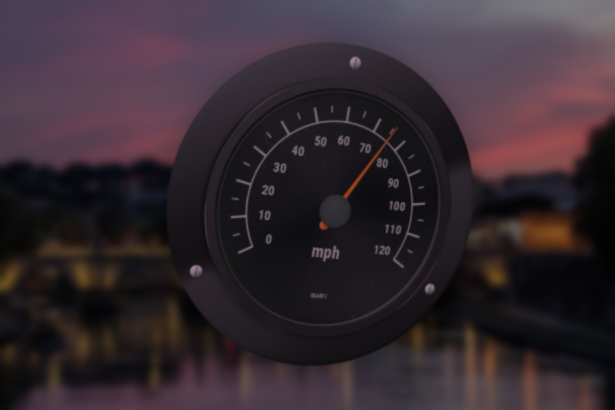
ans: mph 75
